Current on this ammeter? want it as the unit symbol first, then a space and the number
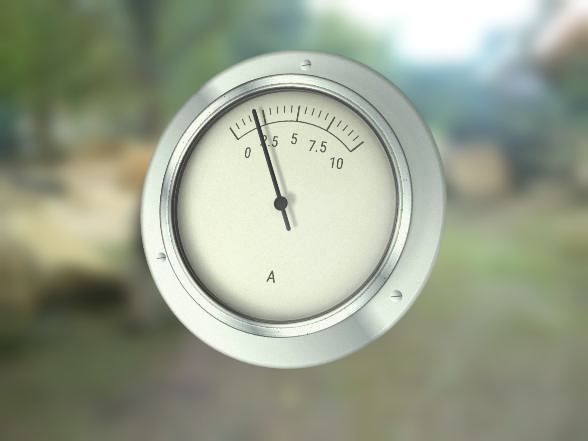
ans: A 2
